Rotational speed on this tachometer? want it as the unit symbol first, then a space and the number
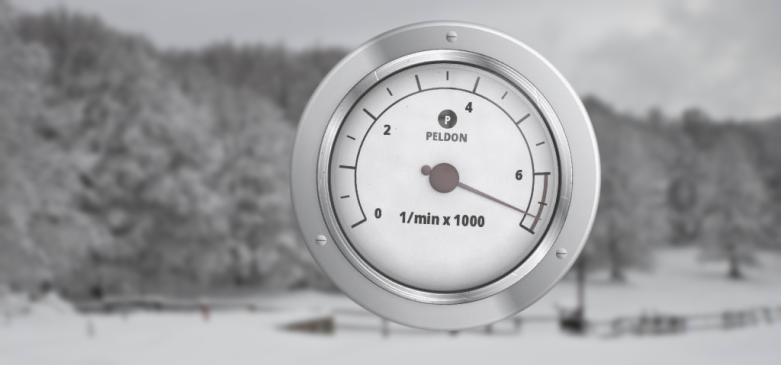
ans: rpm 6750
